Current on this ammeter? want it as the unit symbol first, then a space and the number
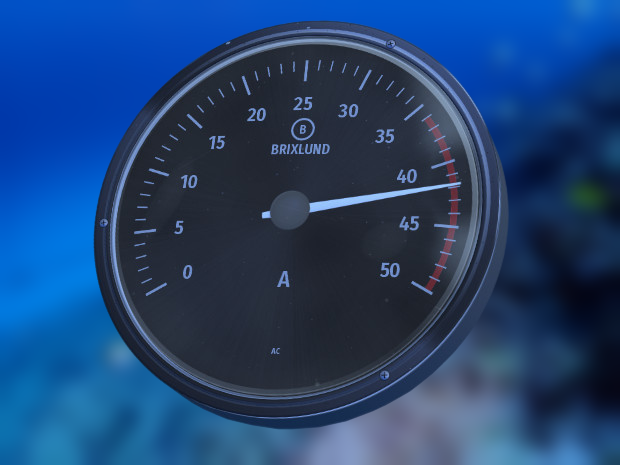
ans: A 42
